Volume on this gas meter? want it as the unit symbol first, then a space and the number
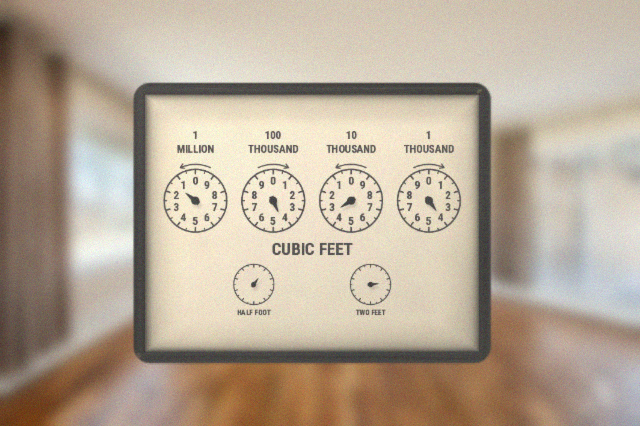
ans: ft³ 143400
